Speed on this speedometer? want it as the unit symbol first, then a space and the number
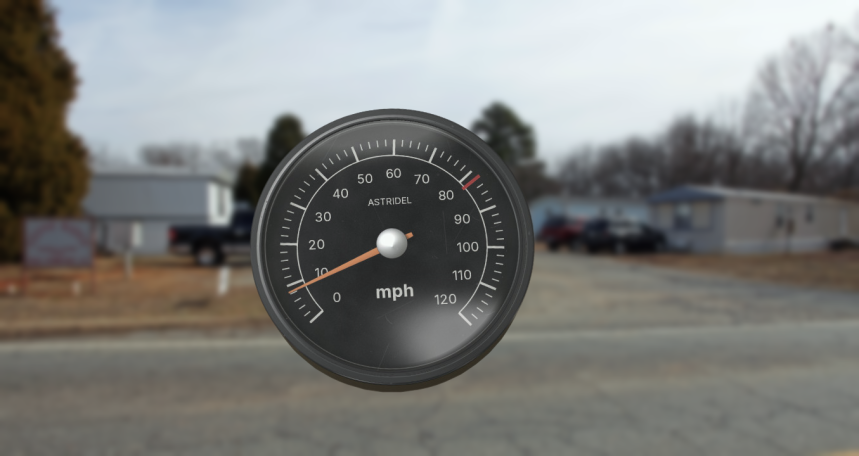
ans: mph 8
